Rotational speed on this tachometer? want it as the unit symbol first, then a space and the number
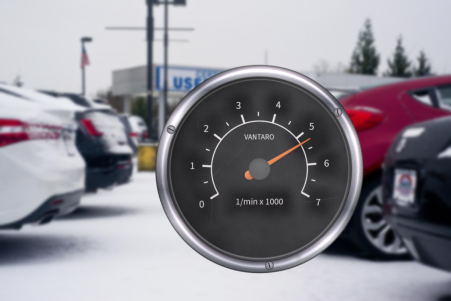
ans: rpm 5250
